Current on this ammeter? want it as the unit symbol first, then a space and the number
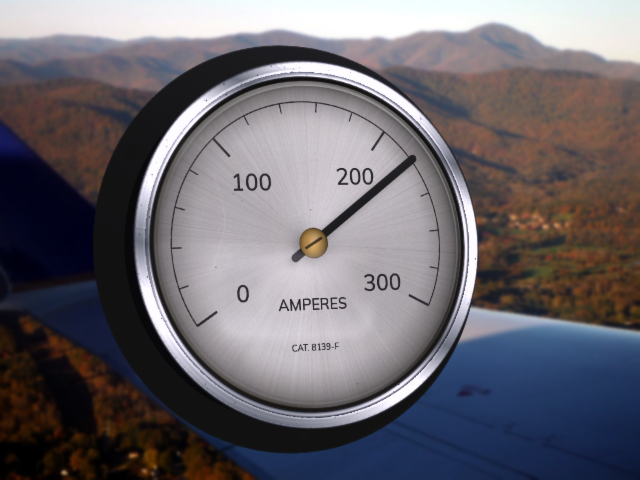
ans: A 220
